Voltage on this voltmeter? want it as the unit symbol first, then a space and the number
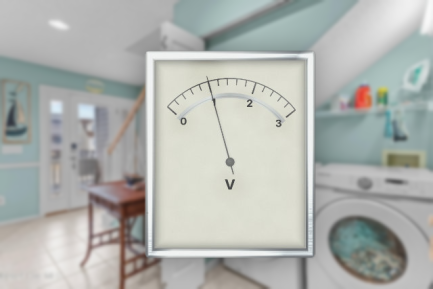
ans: V 1
